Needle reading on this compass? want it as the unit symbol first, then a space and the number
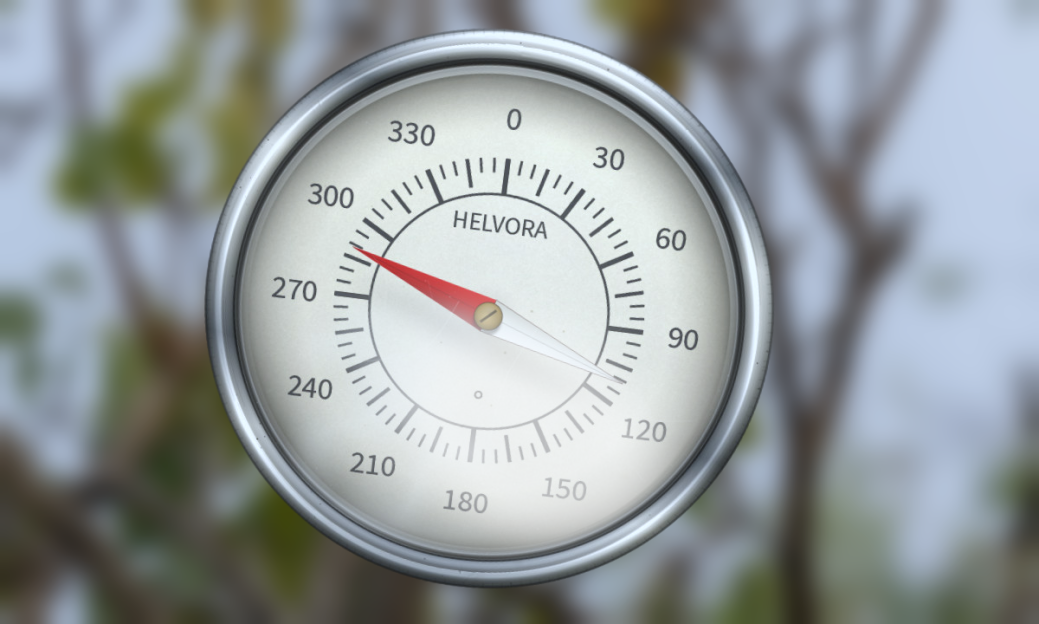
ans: ° 290
